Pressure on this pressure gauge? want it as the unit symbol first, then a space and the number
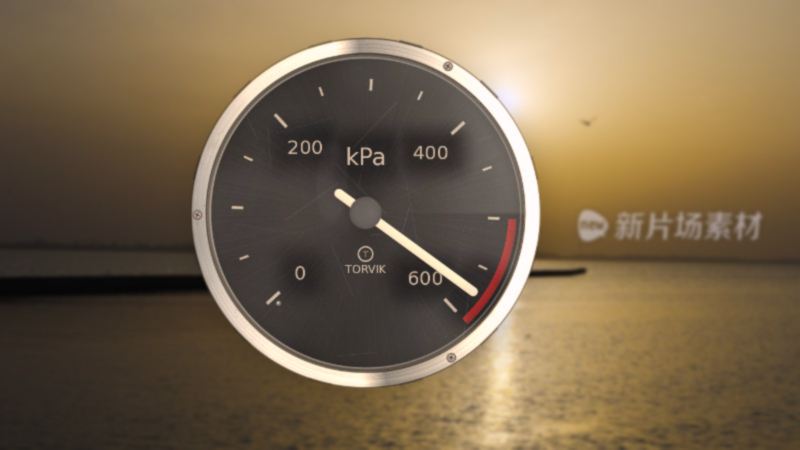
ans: kPa 575
